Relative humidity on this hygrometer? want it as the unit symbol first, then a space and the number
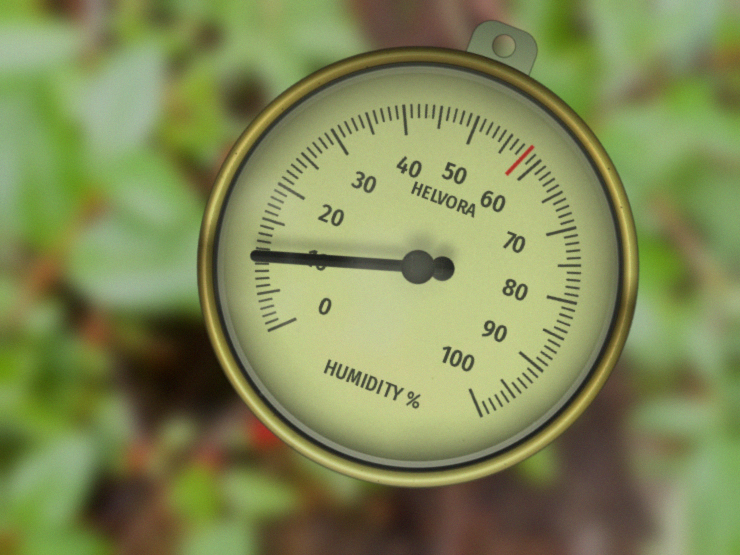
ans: % 10
